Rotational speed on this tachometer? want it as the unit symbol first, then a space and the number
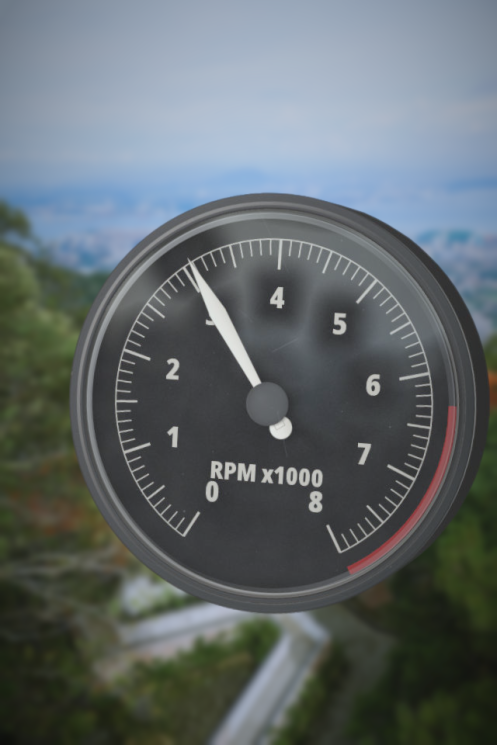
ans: rpm 3100
